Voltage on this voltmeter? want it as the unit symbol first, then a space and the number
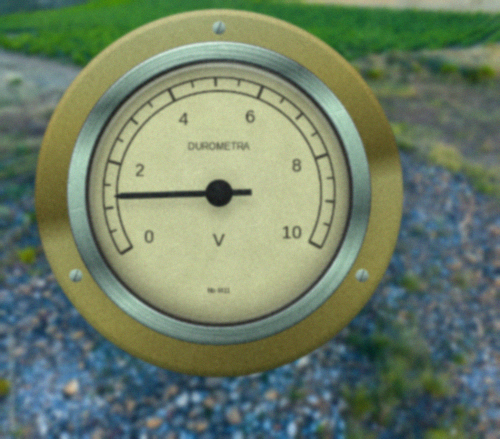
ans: V 1.25
